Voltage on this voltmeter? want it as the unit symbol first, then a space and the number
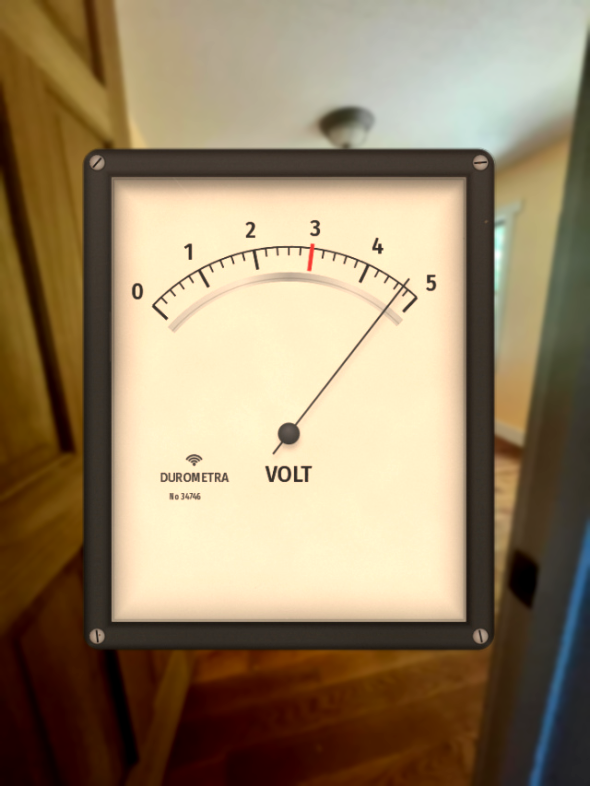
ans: V 4.7
